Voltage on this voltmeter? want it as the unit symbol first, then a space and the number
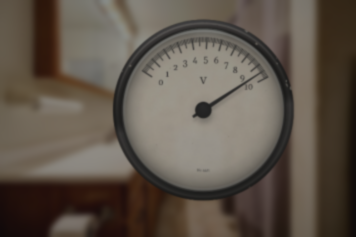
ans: V 9.5
